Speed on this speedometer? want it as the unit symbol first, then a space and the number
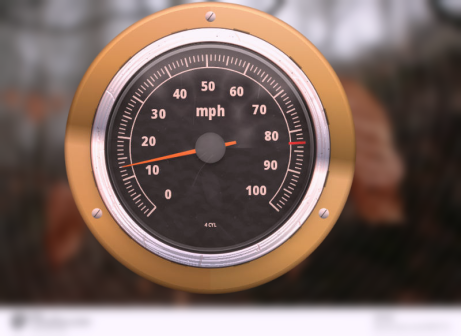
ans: mph 13
